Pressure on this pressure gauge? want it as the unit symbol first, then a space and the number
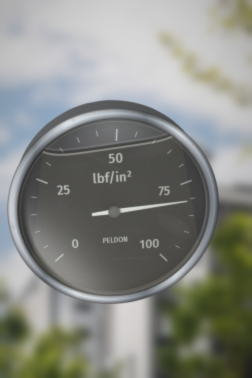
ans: psi 80
